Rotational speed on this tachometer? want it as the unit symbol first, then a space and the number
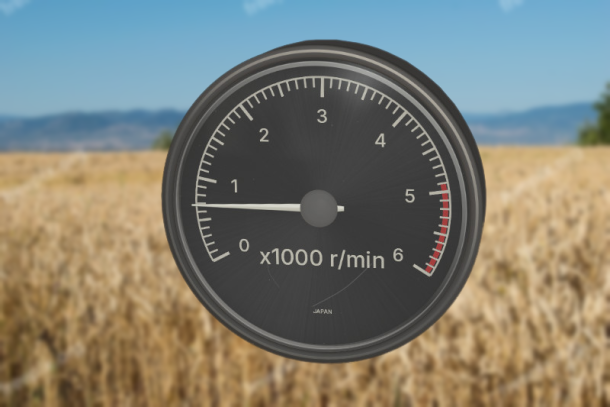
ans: rpm 700
